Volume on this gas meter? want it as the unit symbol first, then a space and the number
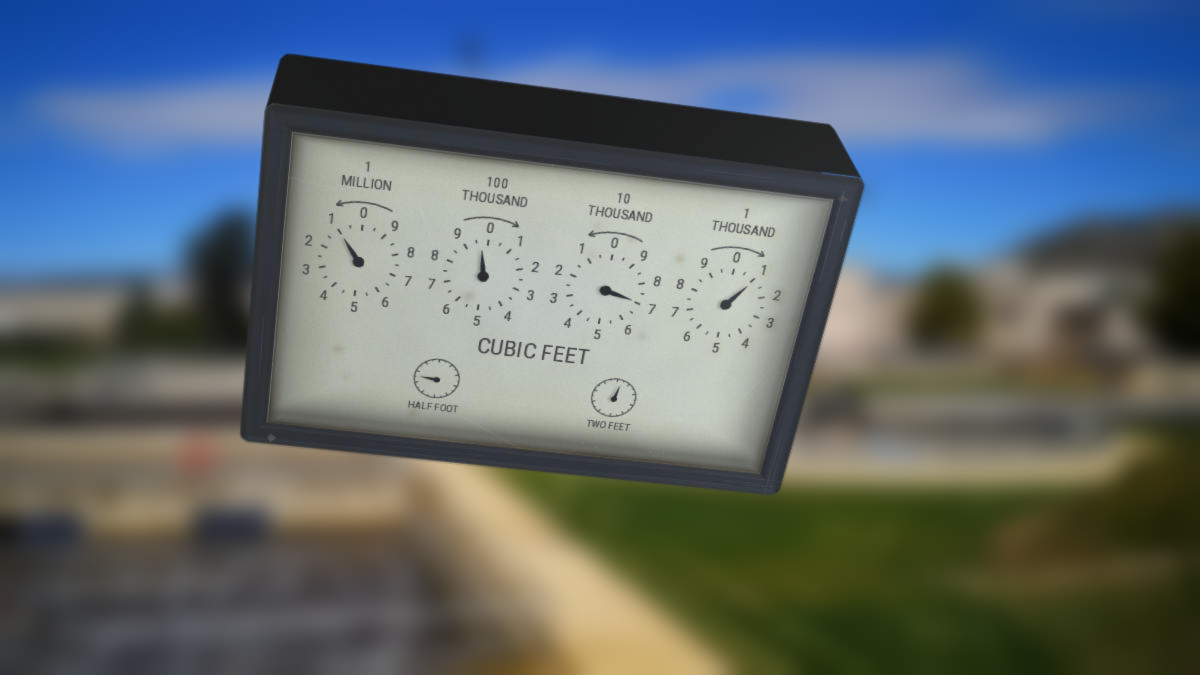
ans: ft³ 97100
